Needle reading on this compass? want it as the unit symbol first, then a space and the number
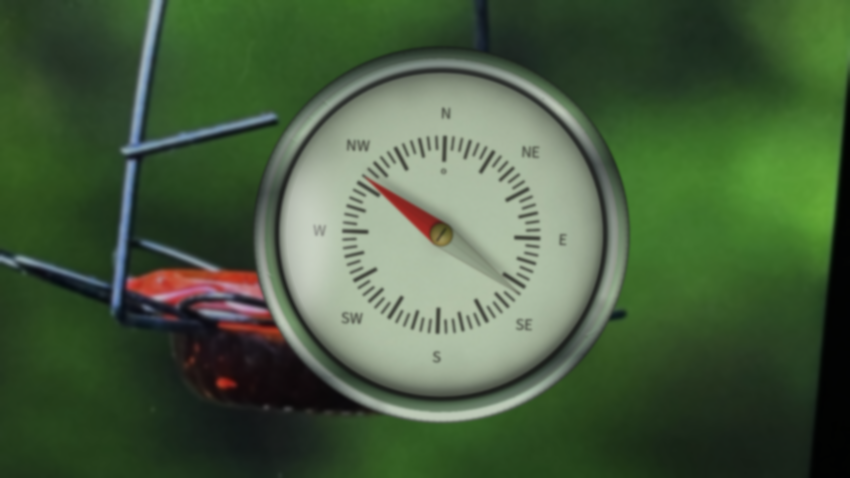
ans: ° 305
